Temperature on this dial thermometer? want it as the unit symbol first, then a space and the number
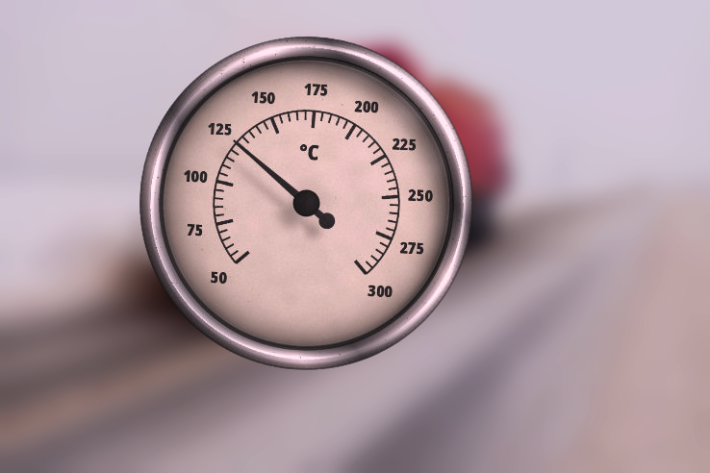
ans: °C 125
